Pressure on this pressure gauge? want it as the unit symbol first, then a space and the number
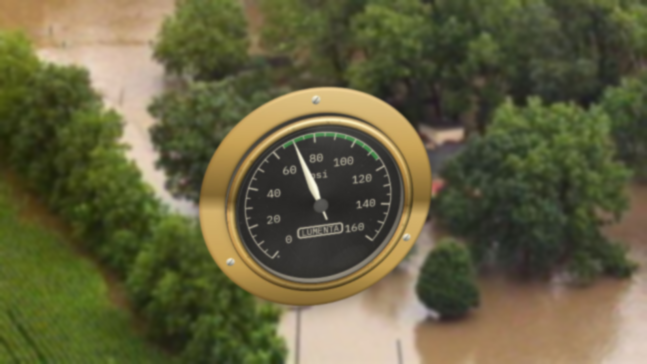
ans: psi 70
